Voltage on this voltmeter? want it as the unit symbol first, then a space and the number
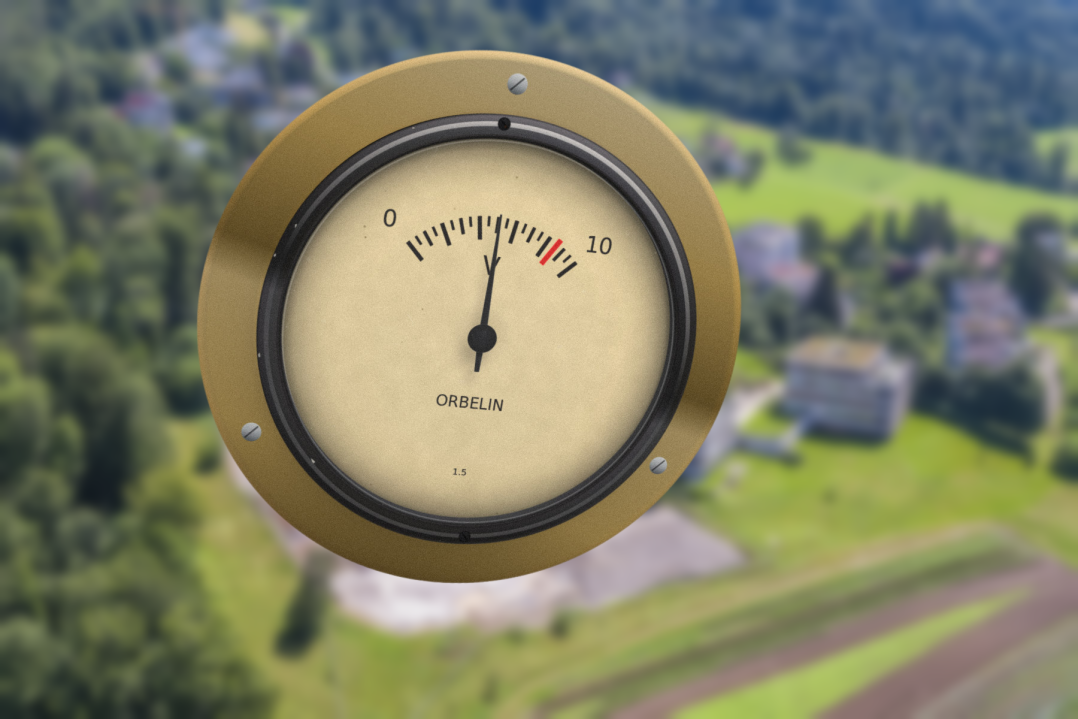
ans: V 5
